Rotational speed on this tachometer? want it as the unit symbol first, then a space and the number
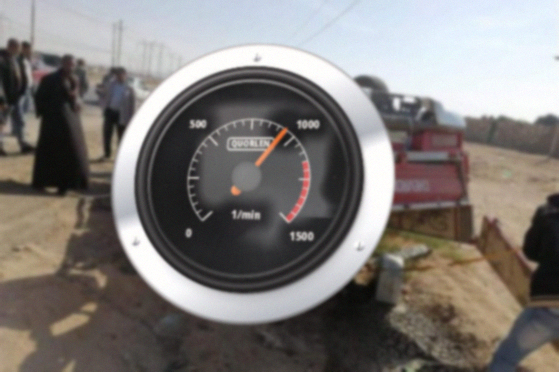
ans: rpm 950
